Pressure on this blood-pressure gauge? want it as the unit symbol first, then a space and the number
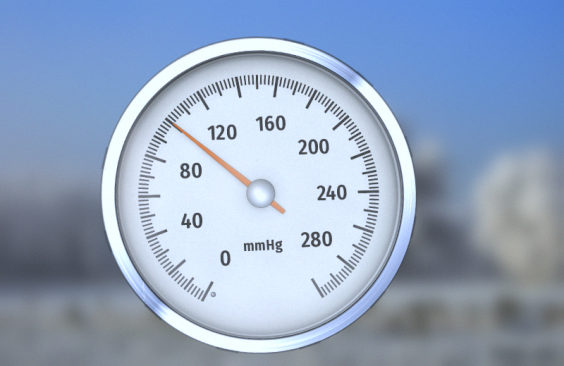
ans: mmHg 100
